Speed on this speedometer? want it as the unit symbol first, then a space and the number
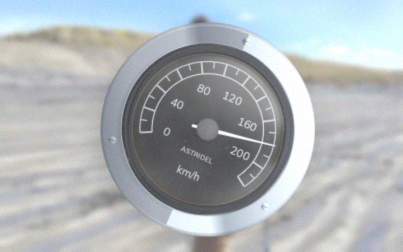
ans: km/h 180
